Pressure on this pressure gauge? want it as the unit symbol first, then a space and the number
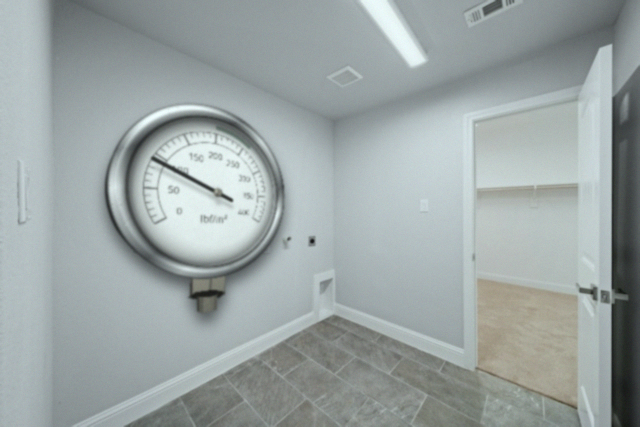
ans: psi 90
